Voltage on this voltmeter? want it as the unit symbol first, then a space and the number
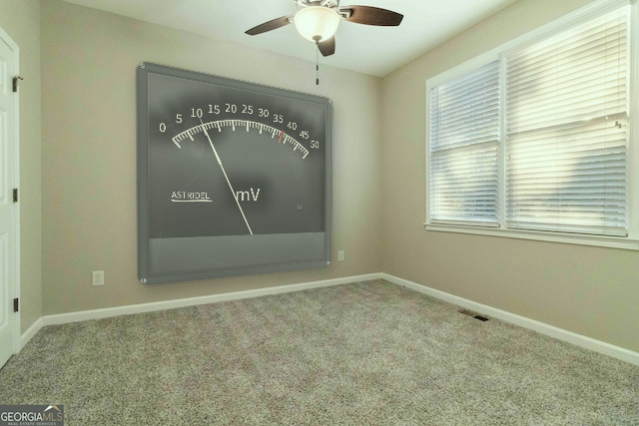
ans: mV 10
